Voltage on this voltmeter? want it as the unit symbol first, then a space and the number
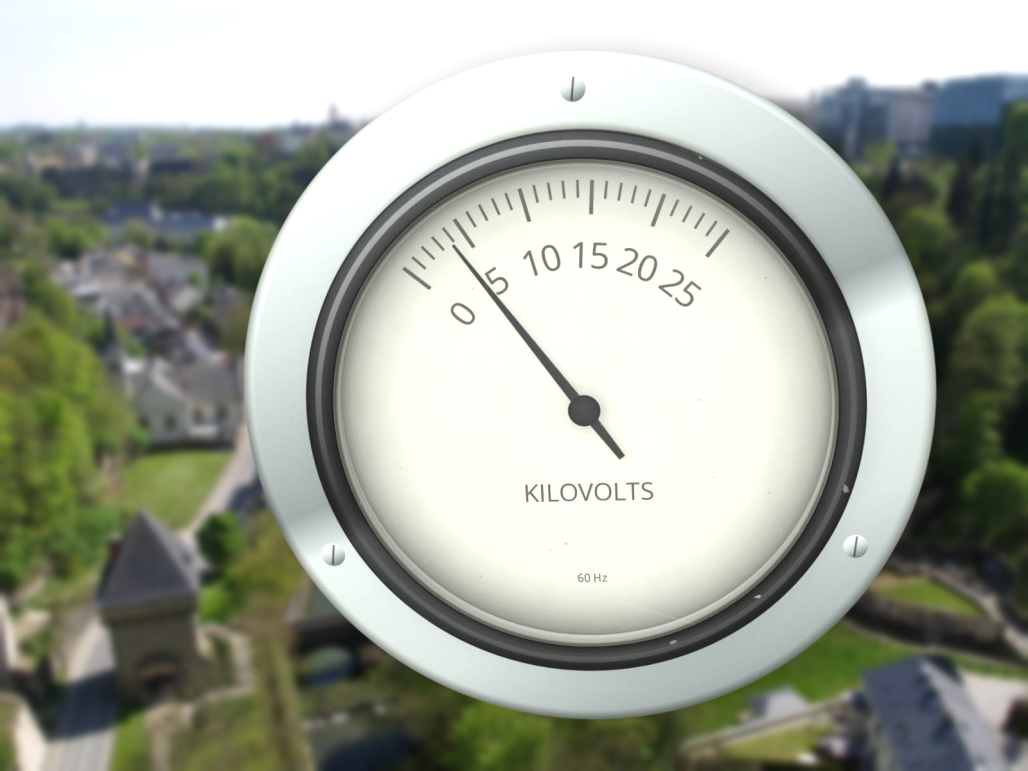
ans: kV 4
